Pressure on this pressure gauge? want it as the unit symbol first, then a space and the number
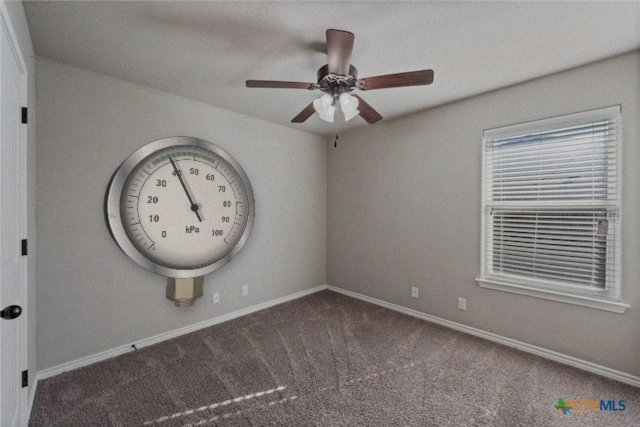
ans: kPa 40
